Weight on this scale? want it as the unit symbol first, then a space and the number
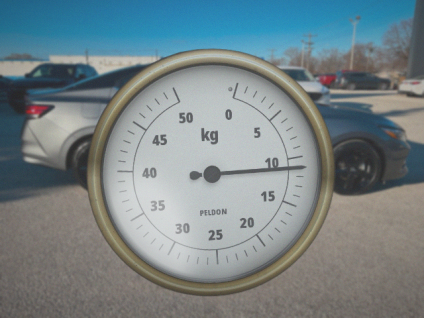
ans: kg 11
